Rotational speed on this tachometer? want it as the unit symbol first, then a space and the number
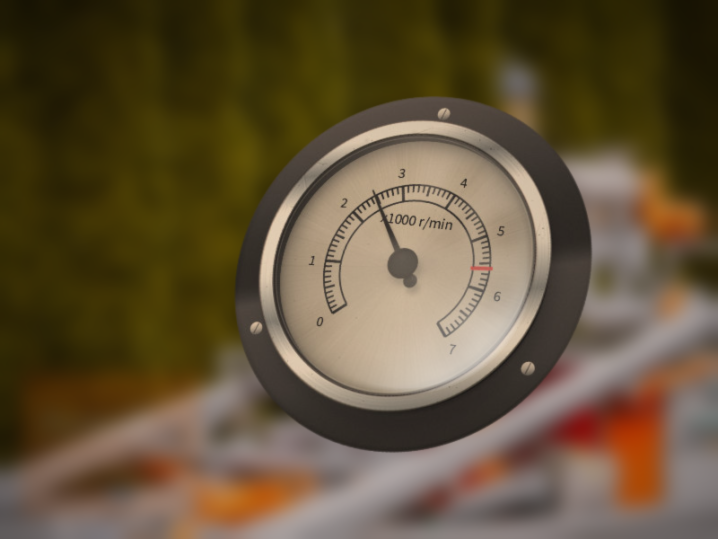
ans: rpm 2500
